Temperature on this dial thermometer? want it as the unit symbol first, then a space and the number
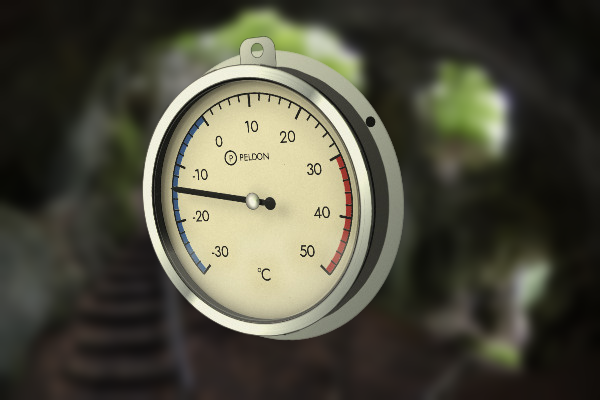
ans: °C -14
